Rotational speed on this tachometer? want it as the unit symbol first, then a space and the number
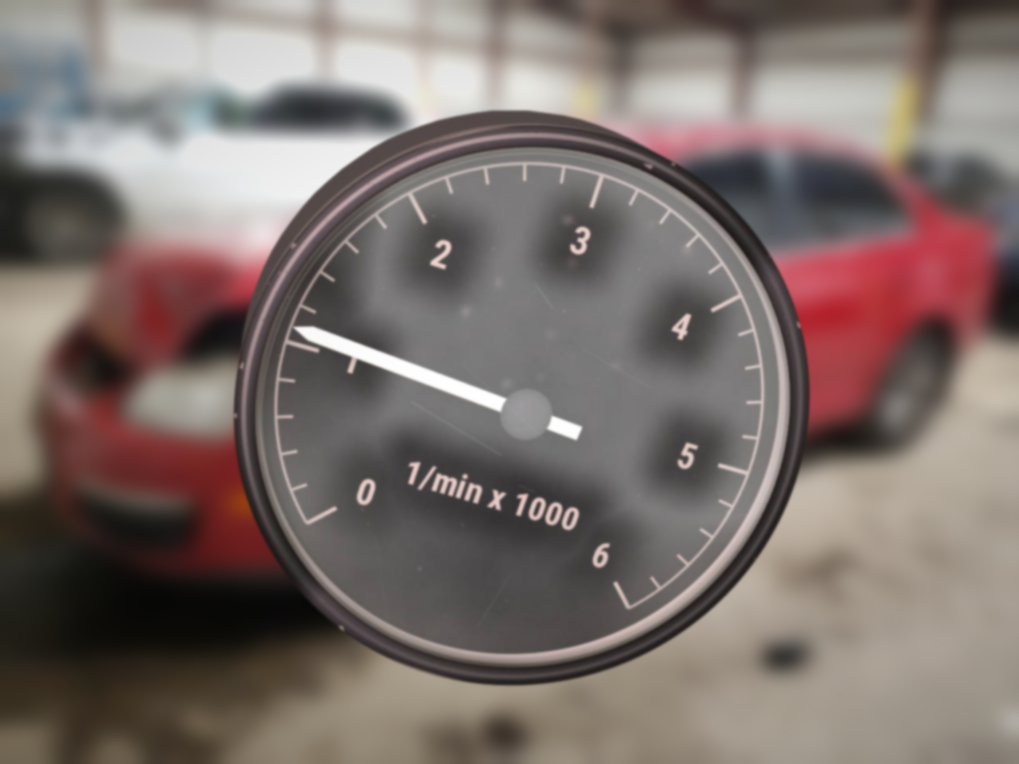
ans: rpm 1100
